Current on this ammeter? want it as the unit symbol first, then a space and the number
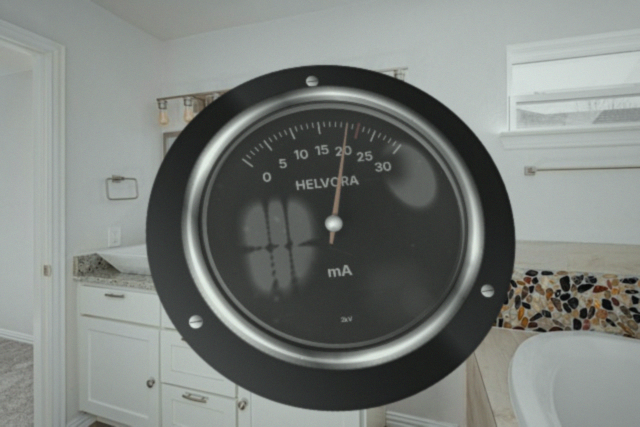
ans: mA 20
